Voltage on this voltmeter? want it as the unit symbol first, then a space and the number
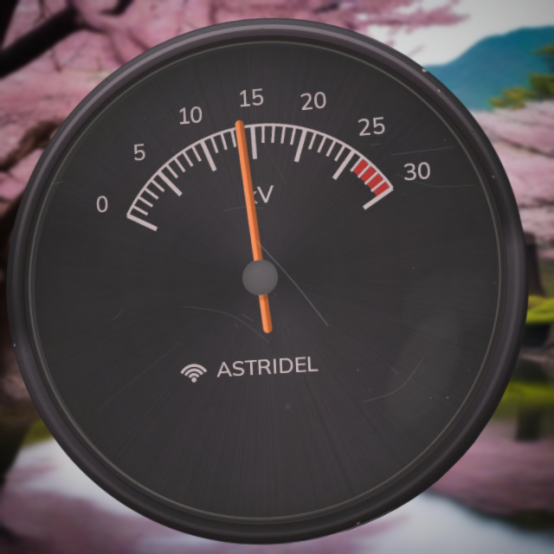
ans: kV 14
